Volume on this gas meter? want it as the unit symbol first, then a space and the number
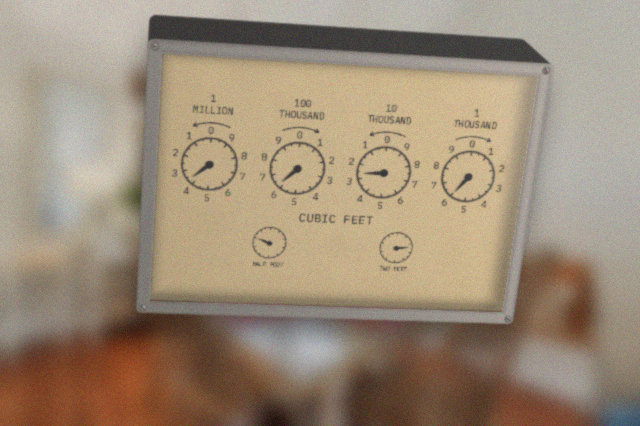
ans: ft³ 362600
